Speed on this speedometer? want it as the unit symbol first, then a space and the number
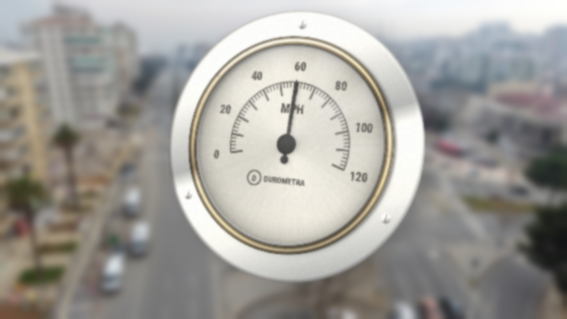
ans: mph 60
